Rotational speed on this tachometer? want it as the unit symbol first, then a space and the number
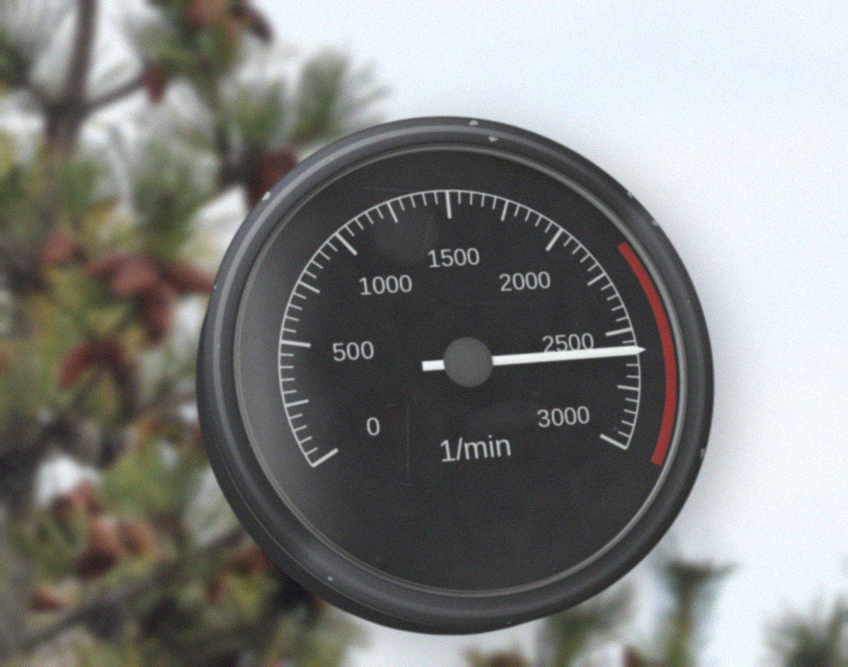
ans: rpm 2600
